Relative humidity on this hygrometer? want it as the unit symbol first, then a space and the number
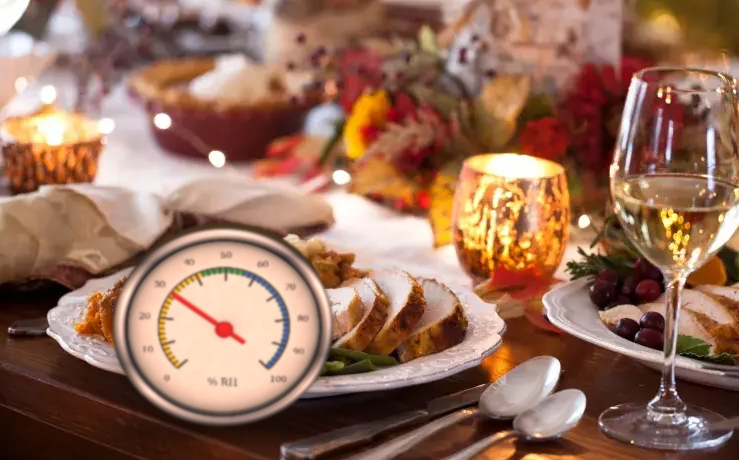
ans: % 30
